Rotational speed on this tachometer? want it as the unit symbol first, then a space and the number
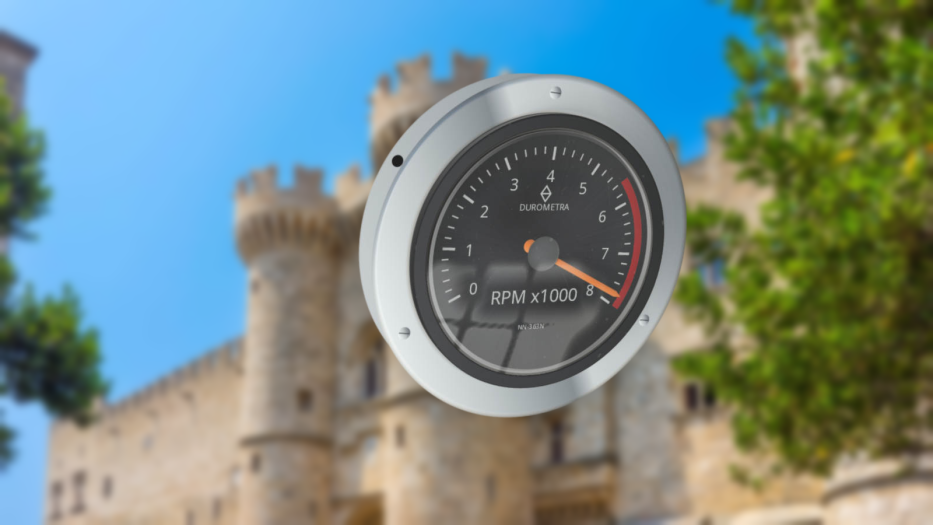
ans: rpm 7800
